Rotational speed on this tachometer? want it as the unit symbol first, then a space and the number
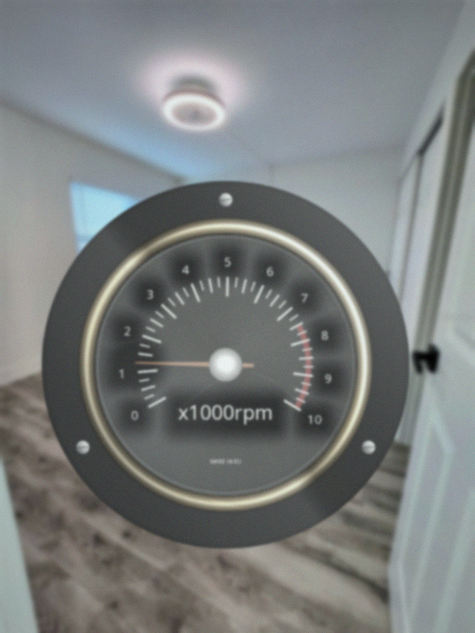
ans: rpm 1250
